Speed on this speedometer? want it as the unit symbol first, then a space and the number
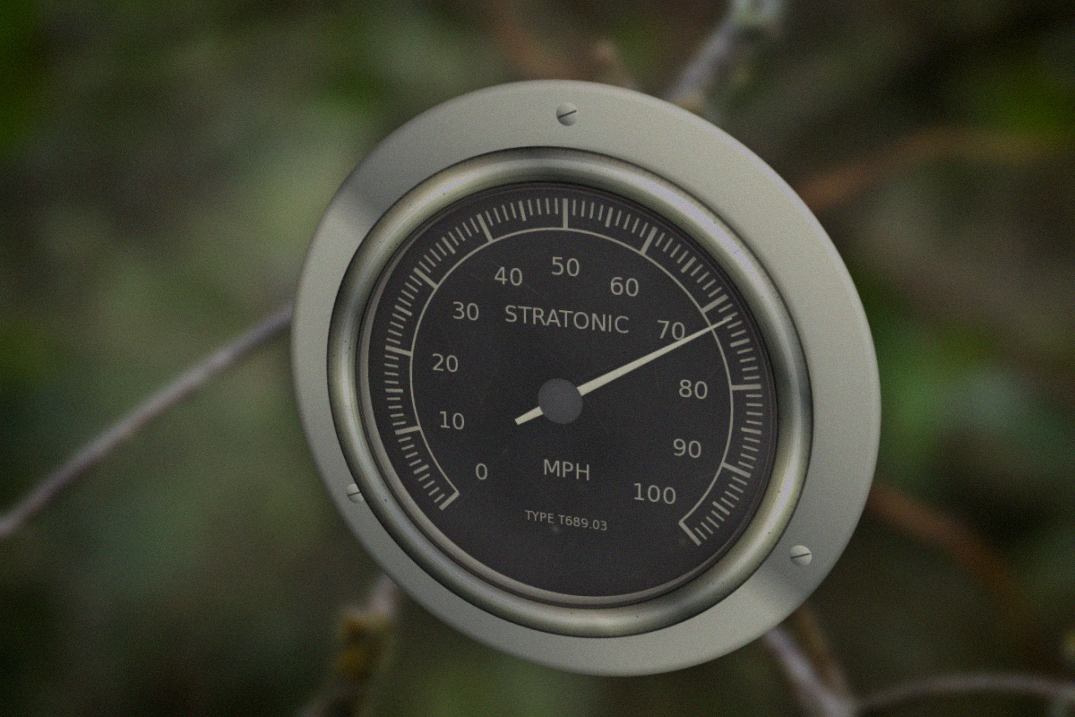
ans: mph 72
